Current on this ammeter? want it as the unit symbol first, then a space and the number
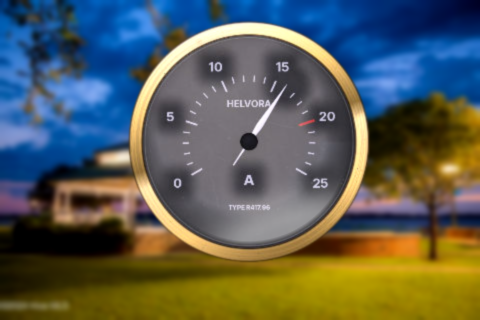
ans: A 16
